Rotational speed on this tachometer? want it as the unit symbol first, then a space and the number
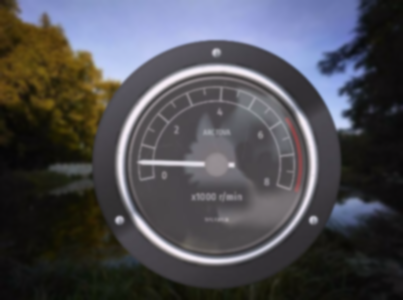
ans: rpm 500
